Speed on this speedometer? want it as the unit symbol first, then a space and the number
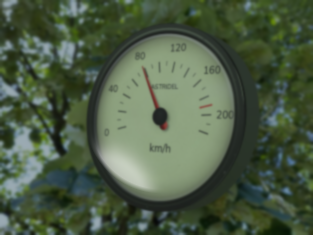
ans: km/h 80
